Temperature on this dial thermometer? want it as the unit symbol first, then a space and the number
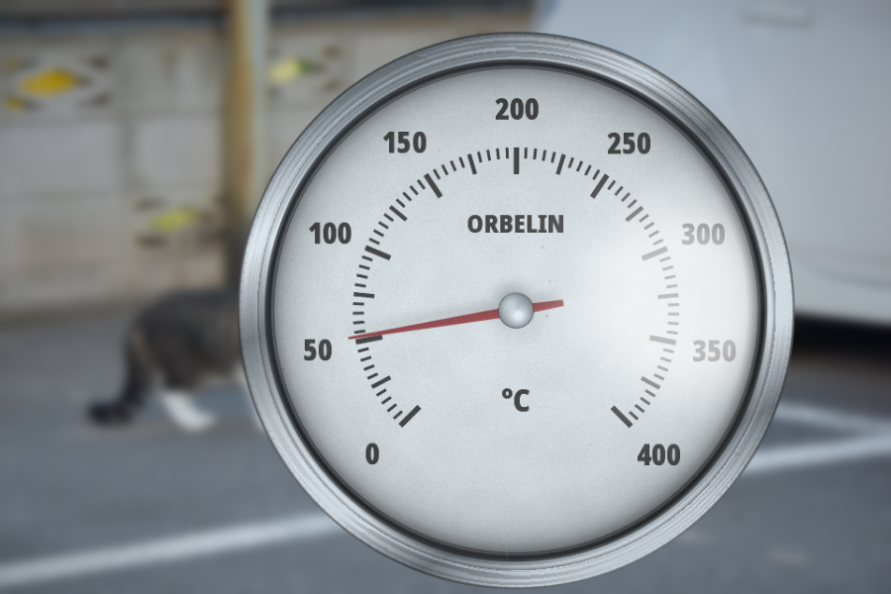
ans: °C 52.5
